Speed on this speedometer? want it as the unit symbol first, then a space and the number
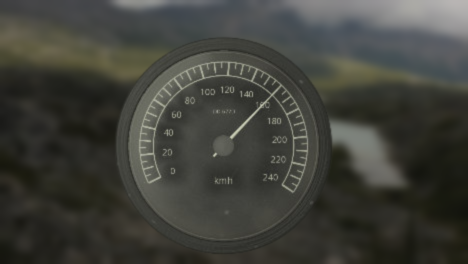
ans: km/h 160
